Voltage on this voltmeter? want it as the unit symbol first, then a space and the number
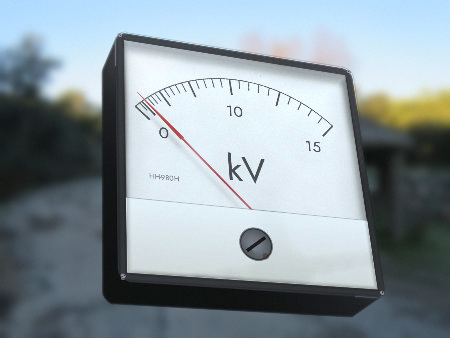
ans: kV 2.5
